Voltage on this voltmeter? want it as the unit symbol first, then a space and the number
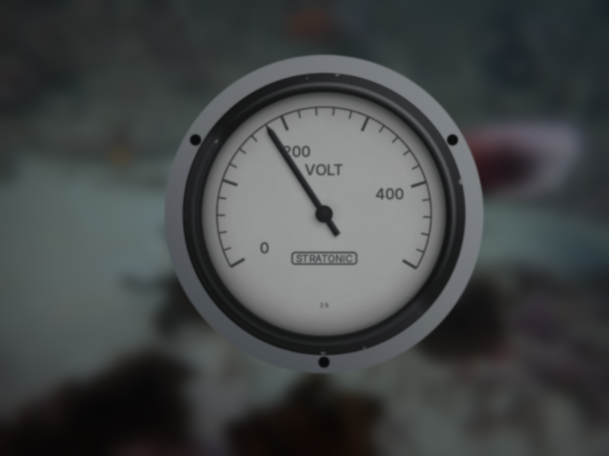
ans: V 180
